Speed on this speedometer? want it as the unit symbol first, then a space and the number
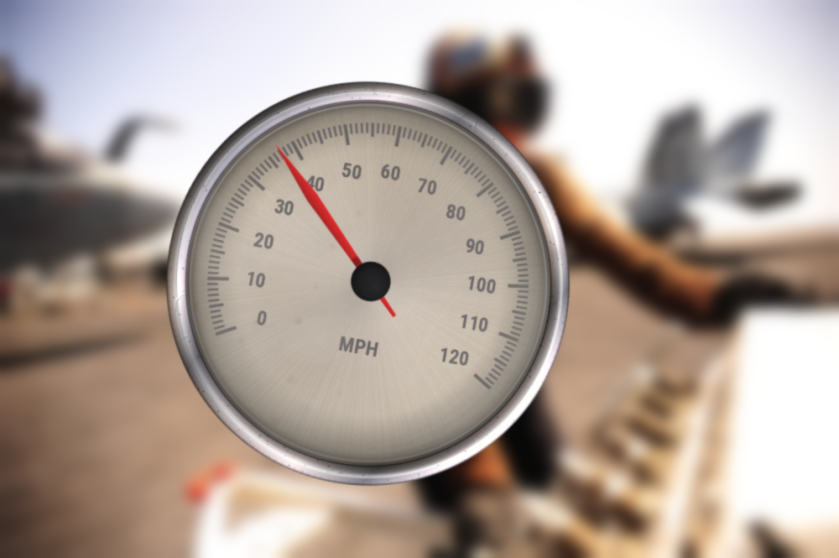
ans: mph 37
